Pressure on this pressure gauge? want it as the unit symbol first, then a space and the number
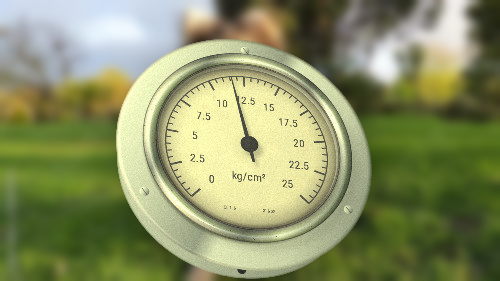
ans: kg/cm² 11.5
